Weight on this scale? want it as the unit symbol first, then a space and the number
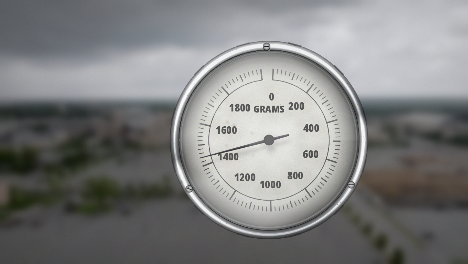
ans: g 1440
